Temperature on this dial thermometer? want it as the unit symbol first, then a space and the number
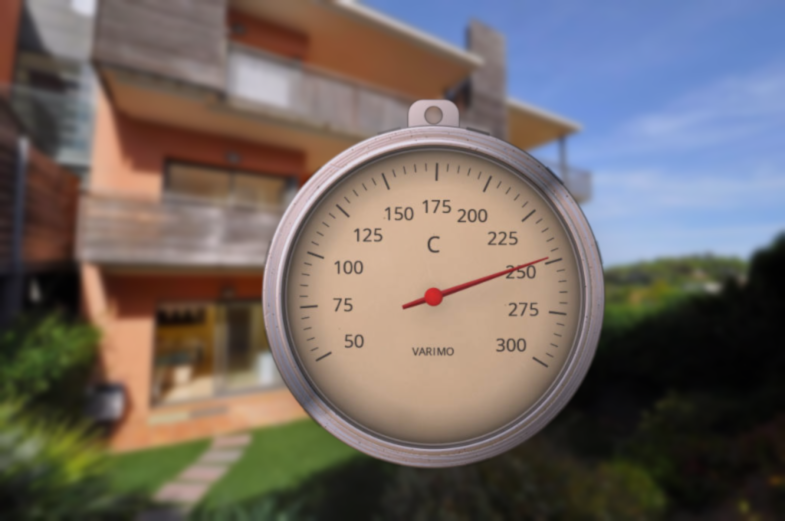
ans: °C 247.5
